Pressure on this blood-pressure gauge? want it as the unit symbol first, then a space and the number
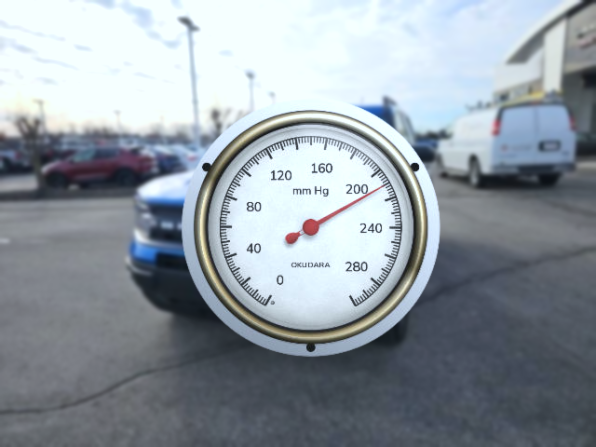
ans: mmHg 210
